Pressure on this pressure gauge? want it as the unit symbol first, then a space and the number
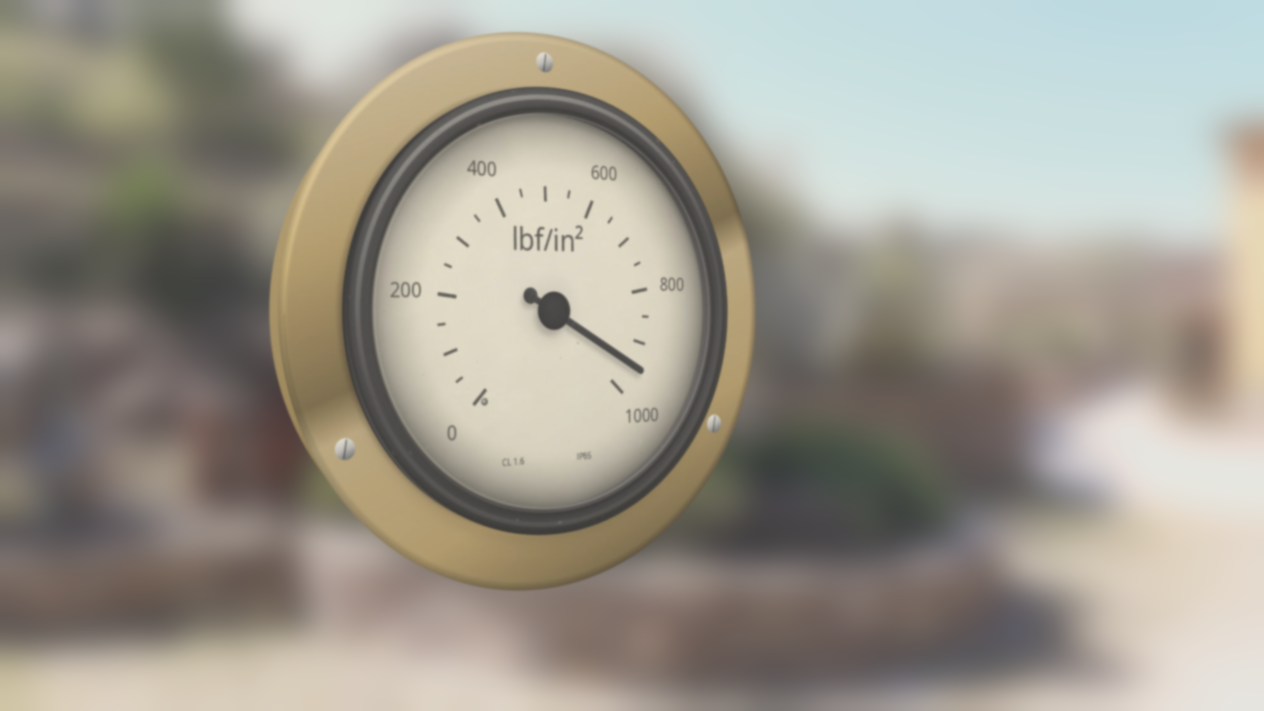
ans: psi 950
